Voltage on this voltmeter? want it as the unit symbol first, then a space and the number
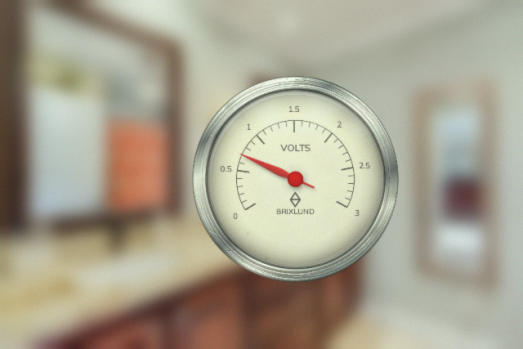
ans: V 0.7
